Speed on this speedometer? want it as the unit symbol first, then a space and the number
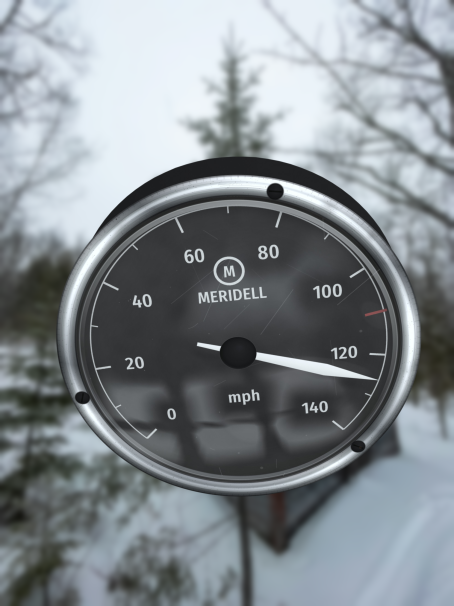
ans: mph 125
